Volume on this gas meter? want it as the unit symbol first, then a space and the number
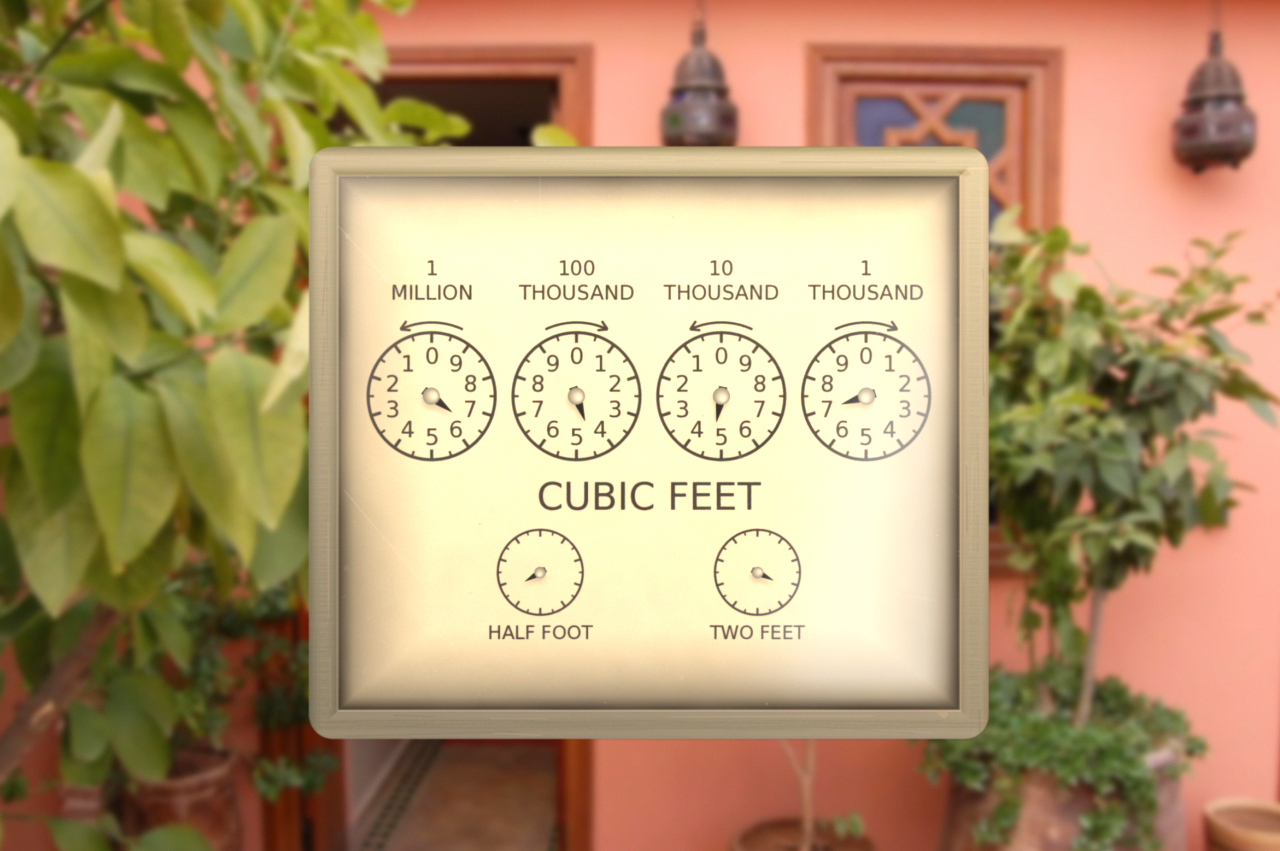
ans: ft³ 644700
